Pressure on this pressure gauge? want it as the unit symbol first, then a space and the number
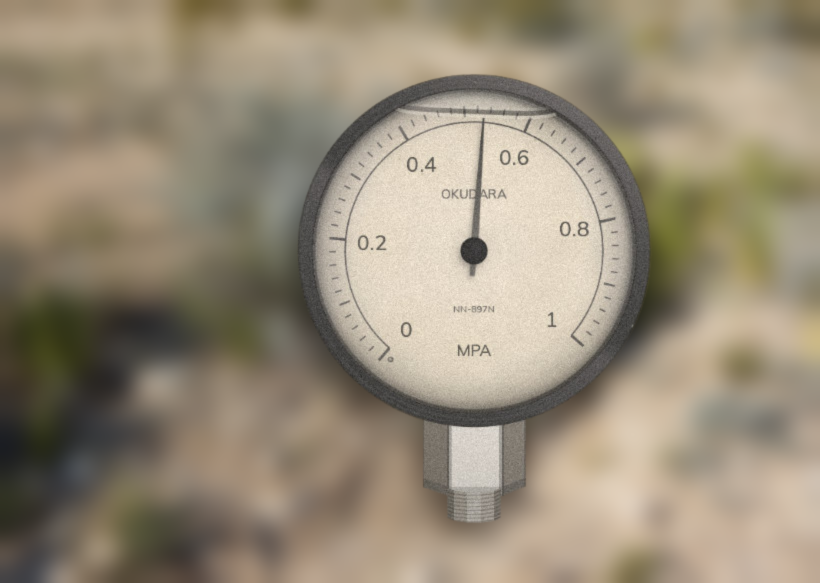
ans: MPa 0.53
